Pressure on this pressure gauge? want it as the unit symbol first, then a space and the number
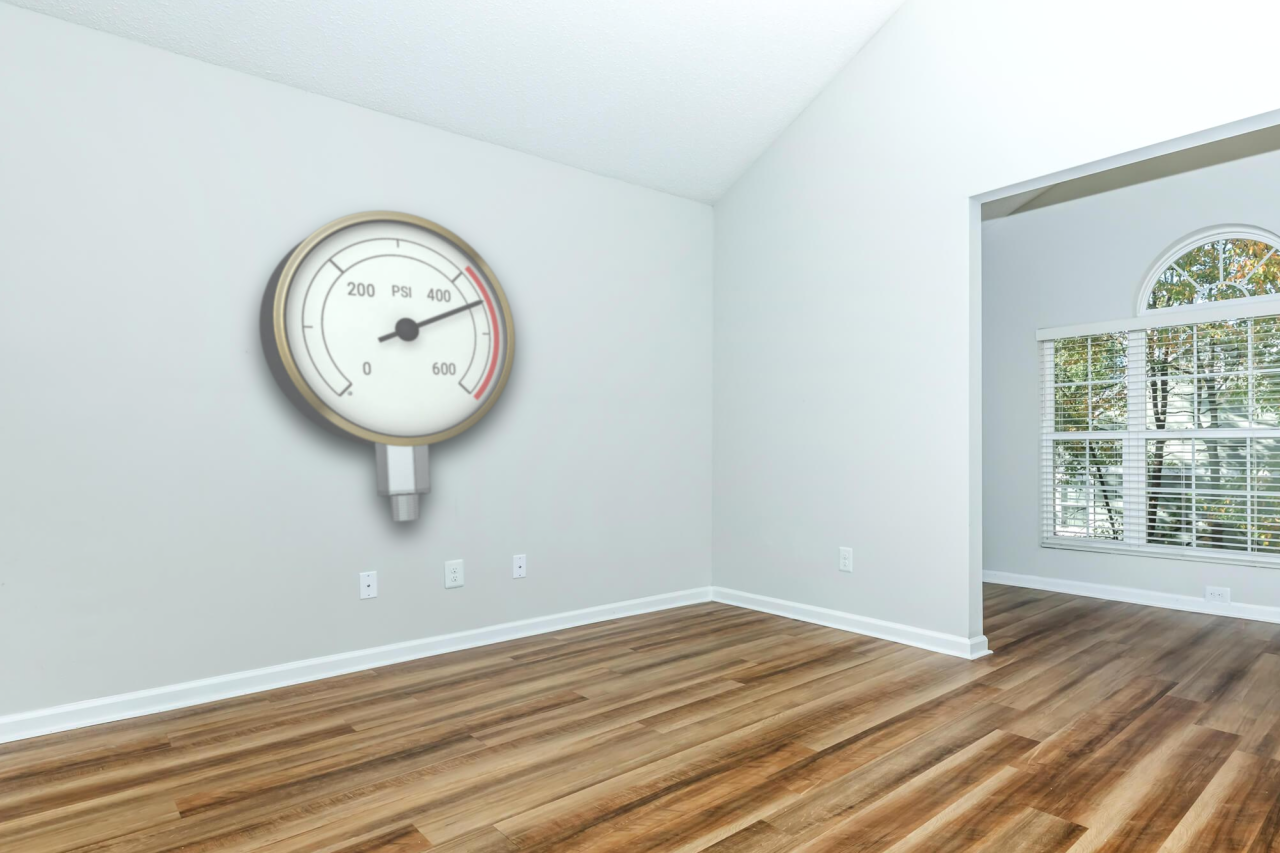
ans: psi 450
